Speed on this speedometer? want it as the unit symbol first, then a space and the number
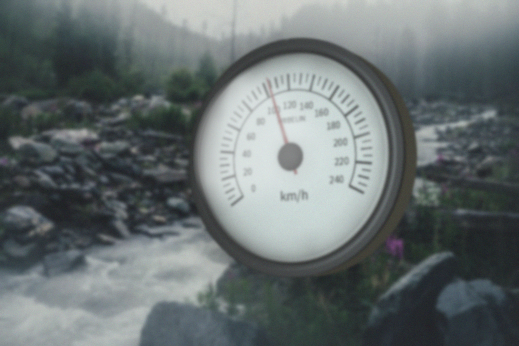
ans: km/h 105
